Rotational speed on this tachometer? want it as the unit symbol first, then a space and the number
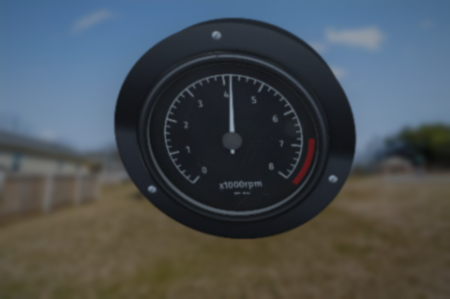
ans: rpm 4200
